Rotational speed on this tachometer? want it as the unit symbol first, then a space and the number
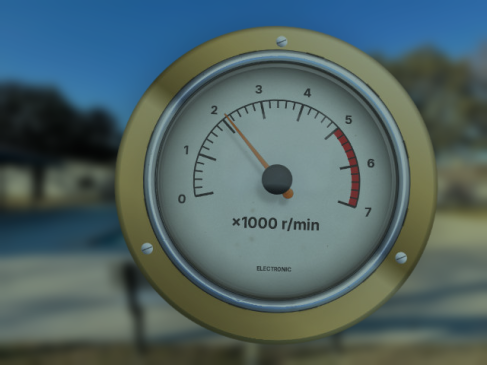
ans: rpm 2100
